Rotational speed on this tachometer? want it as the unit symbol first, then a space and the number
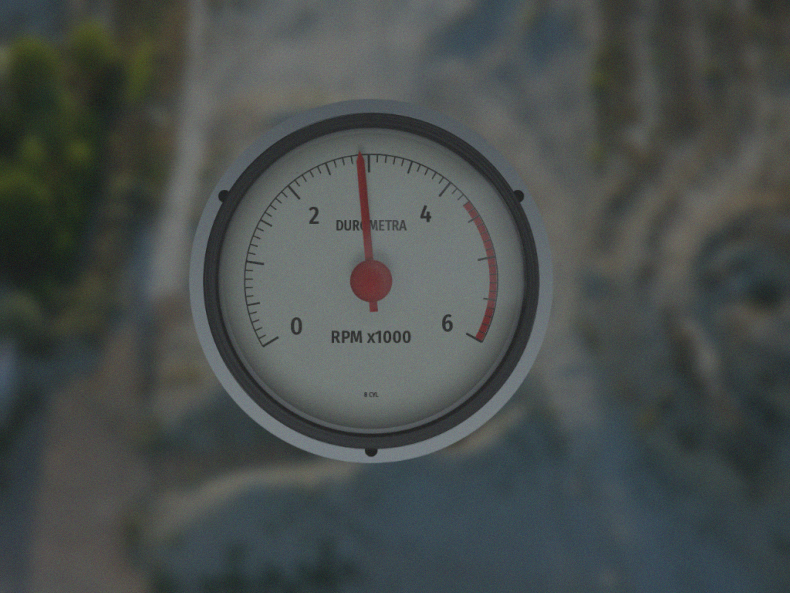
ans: rpm 2900
